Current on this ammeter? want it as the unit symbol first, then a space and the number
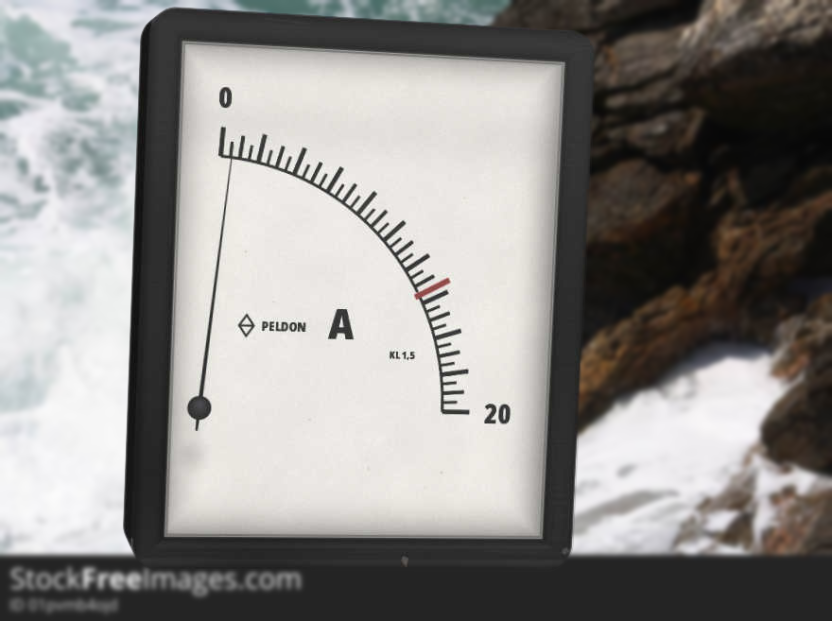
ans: A 0.5
